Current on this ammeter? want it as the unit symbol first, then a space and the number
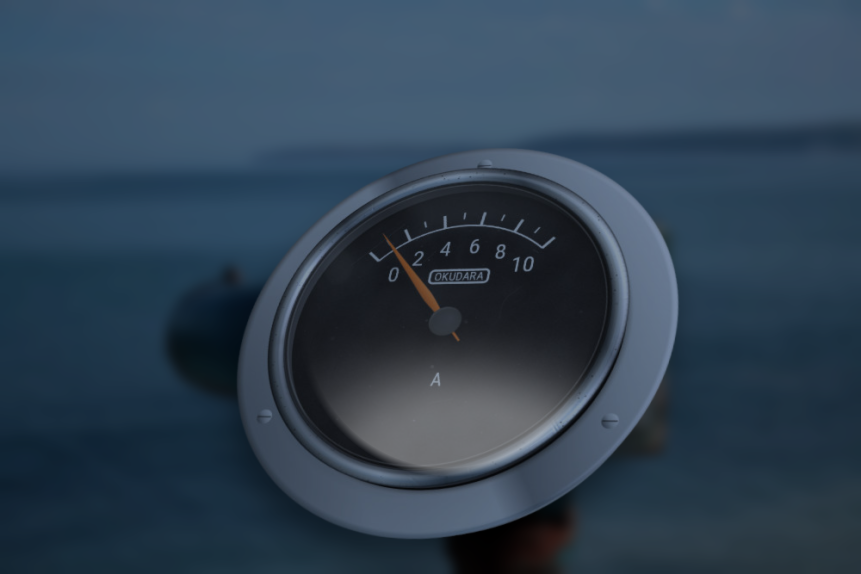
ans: A 1
